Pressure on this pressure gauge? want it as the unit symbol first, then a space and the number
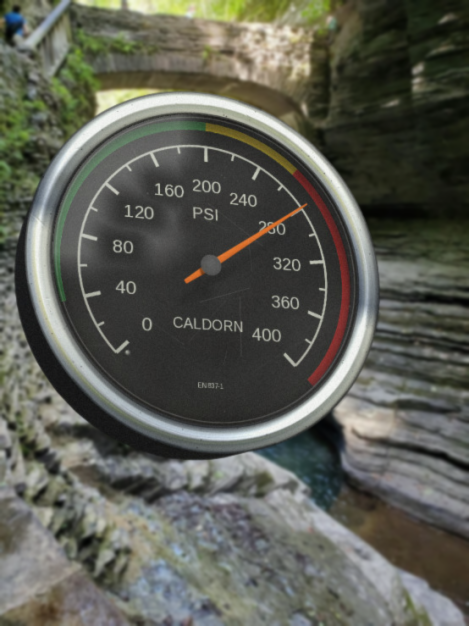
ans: psi 280
